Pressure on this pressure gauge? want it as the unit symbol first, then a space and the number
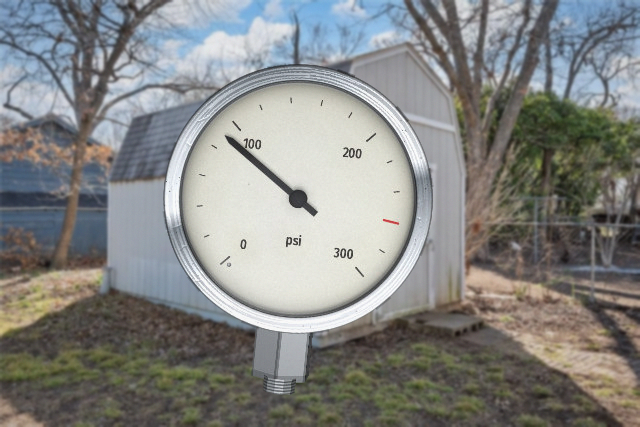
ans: psi 90
